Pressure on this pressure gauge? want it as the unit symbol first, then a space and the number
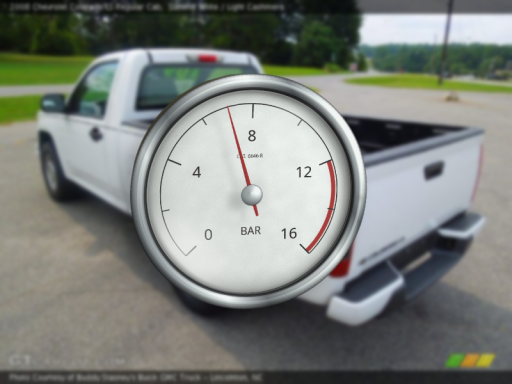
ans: bar 7
